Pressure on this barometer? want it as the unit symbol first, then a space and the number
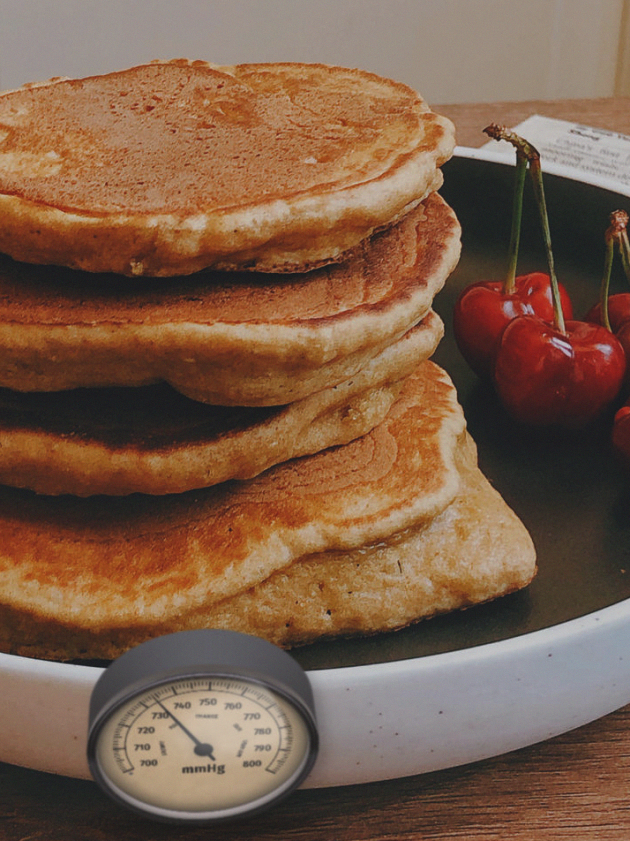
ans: mmHg 735
